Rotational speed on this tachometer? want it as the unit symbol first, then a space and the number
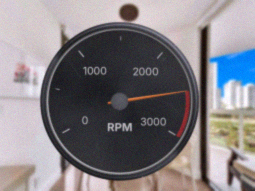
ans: rpm 2500
